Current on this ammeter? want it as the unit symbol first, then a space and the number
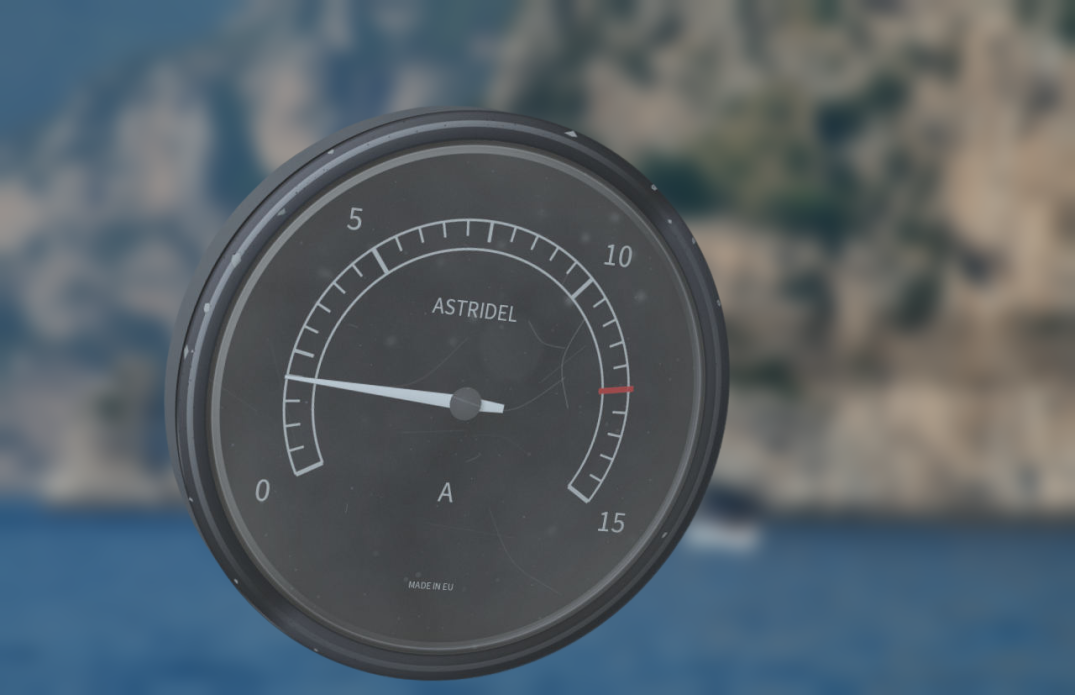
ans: A 2
